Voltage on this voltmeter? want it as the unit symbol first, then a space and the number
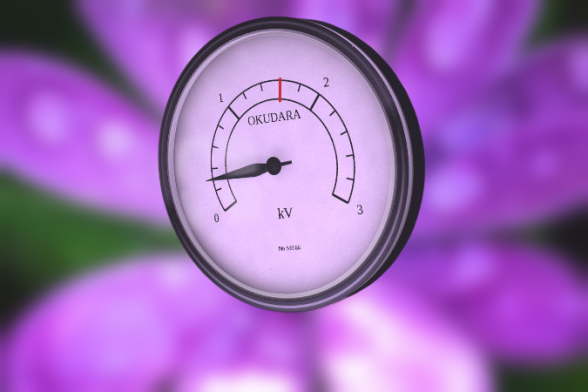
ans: kV 0.3
